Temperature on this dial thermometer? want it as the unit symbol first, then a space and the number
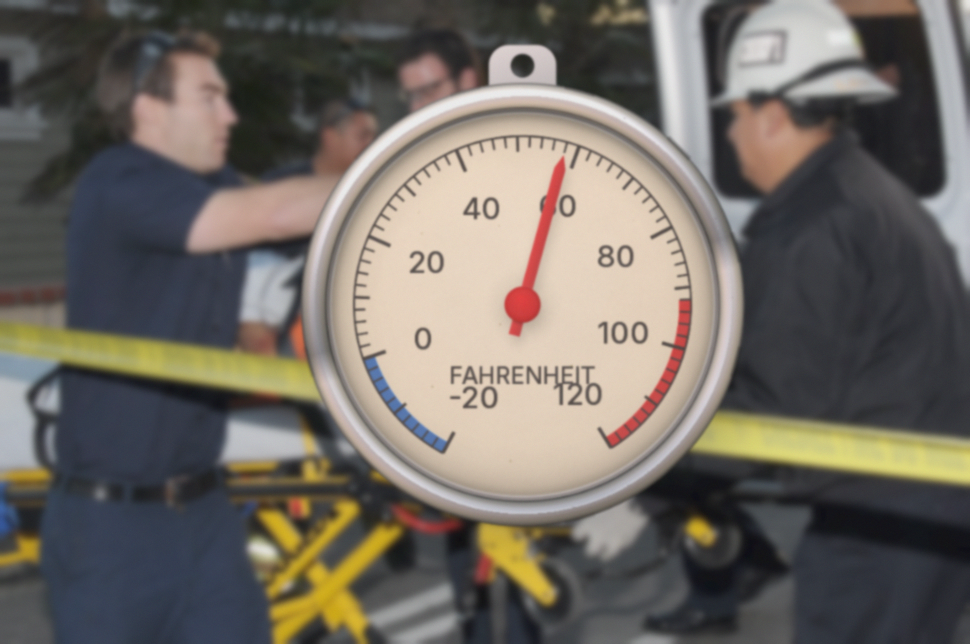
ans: °F 58
